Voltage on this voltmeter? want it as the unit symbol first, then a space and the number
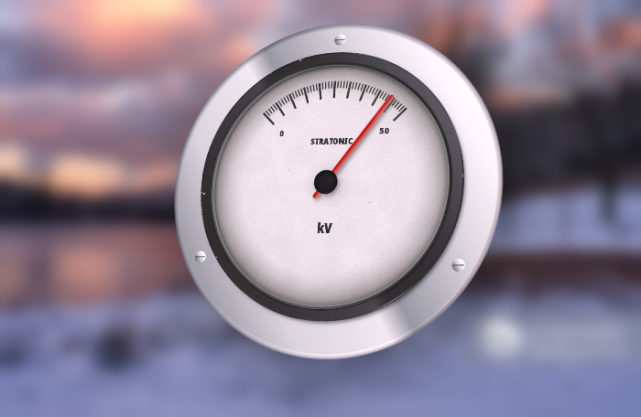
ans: kV 45
